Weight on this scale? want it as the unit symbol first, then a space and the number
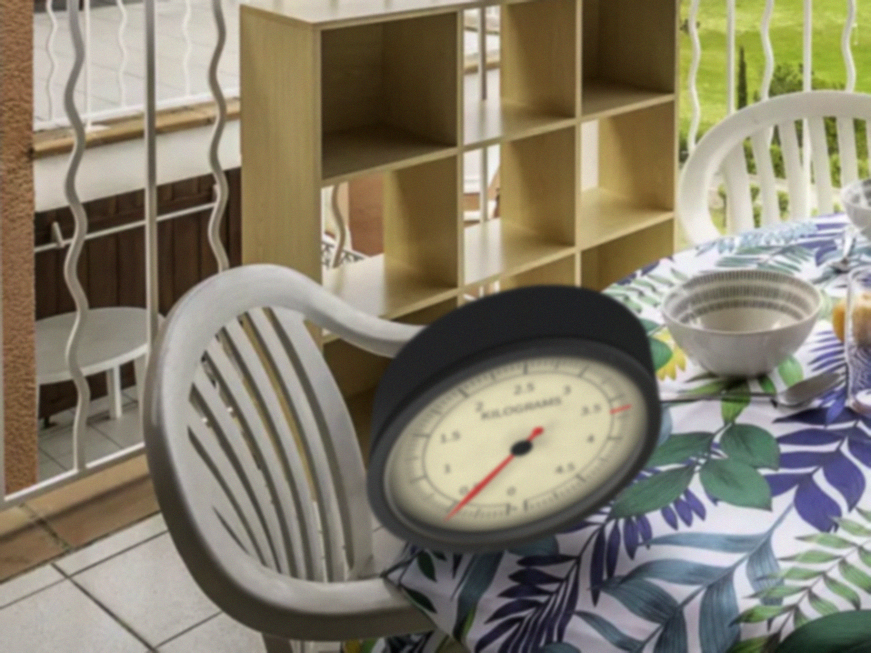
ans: kg 0.5
